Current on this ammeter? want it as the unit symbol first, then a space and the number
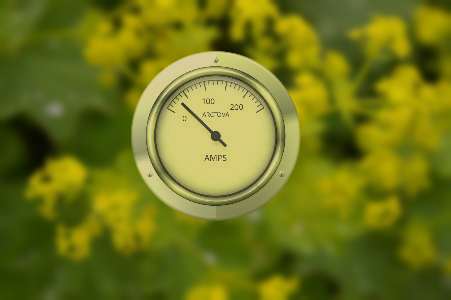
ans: A 30
